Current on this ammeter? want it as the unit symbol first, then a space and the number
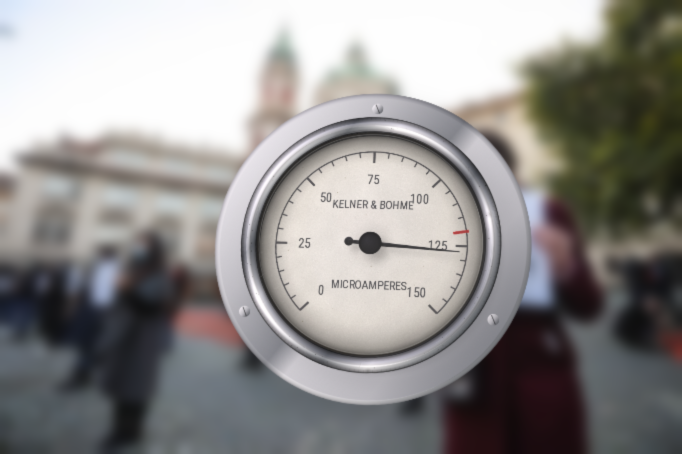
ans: µA 127.5
